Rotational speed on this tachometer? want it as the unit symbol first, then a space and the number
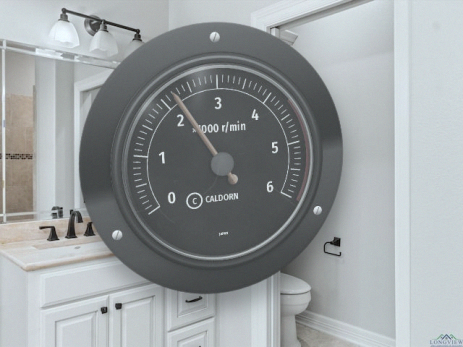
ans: rpm 2200
